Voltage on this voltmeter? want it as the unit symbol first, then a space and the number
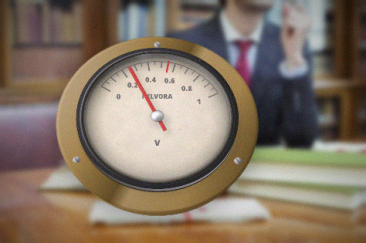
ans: V 0.25
